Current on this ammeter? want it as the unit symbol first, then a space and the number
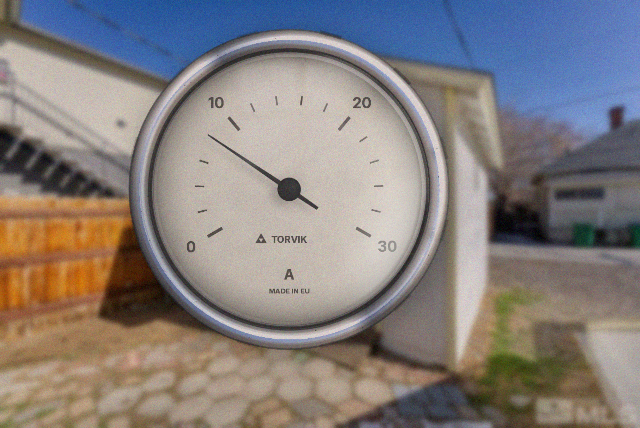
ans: A 8
